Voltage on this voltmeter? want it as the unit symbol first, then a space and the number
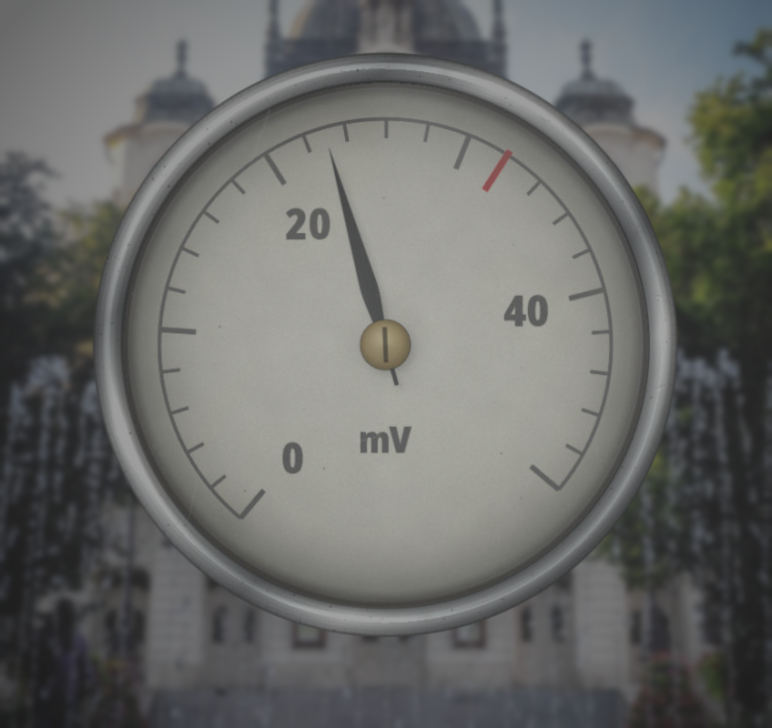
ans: mV 23
